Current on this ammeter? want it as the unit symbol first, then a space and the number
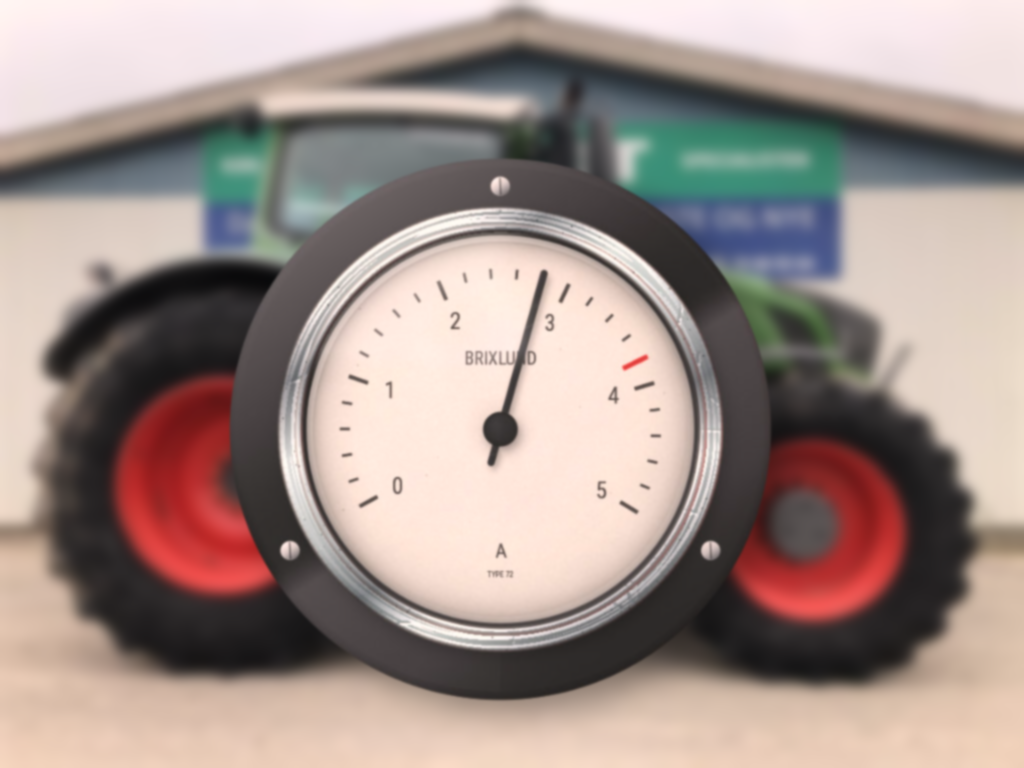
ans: A 2.8
